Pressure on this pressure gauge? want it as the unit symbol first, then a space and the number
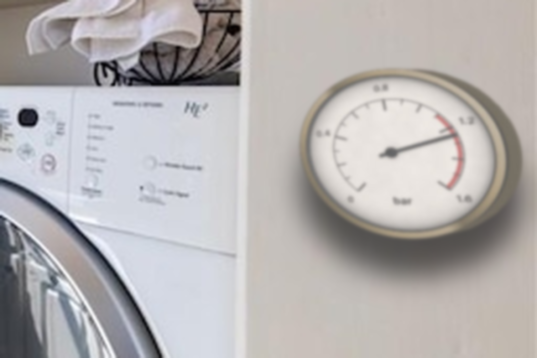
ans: bar 1.25
